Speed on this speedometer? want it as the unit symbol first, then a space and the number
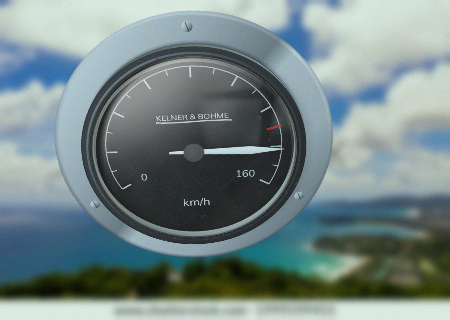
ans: km/h 140
